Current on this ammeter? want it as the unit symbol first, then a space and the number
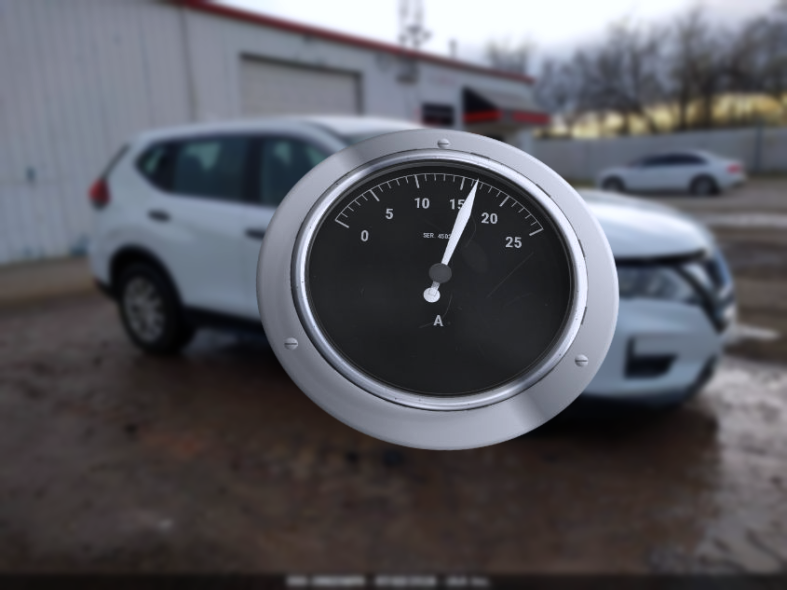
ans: A 16.5
